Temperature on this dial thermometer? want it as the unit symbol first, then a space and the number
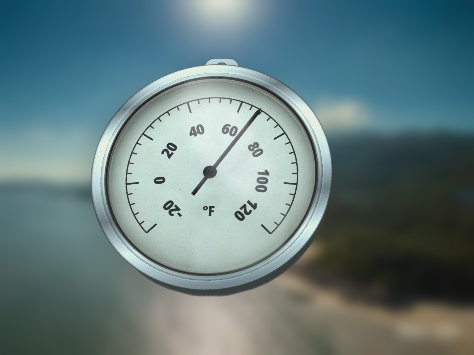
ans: °F 68
